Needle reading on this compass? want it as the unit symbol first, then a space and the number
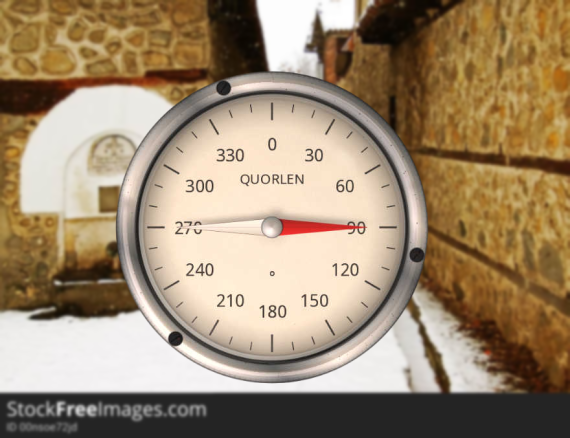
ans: ° 90
